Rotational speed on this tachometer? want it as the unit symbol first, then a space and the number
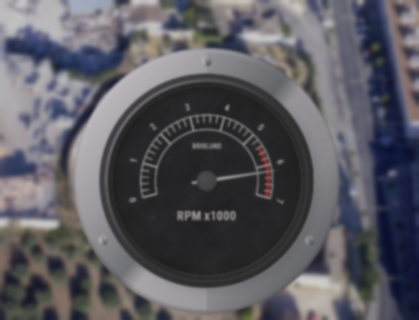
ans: rpm 6200
